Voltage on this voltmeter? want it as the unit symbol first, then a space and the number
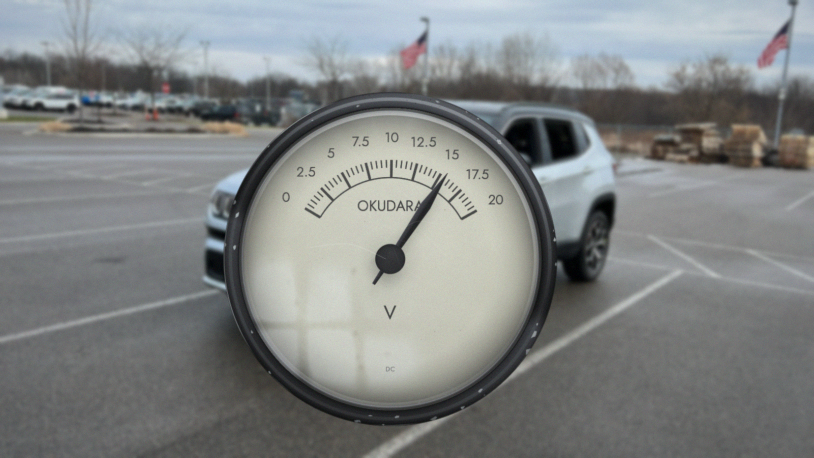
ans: V 15.5
